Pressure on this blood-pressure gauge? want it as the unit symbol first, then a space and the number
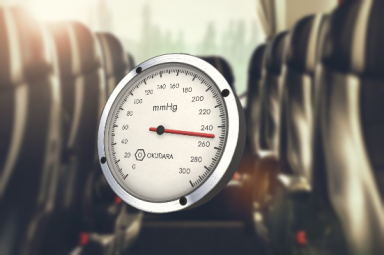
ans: mmHg 250
